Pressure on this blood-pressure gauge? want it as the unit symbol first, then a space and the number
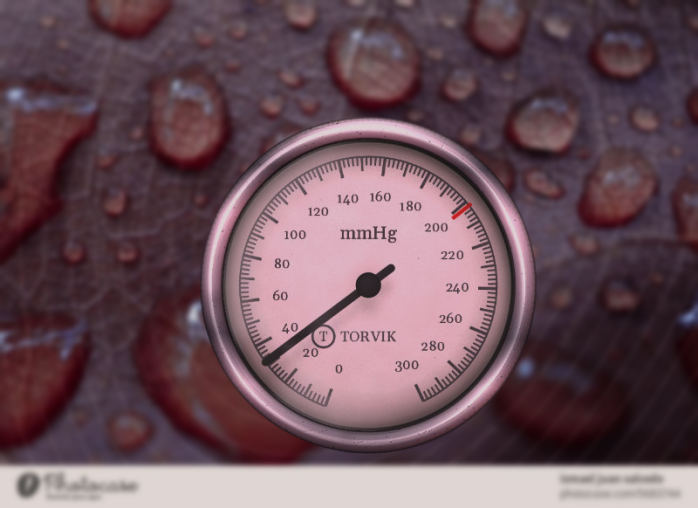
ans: mmHg 32
